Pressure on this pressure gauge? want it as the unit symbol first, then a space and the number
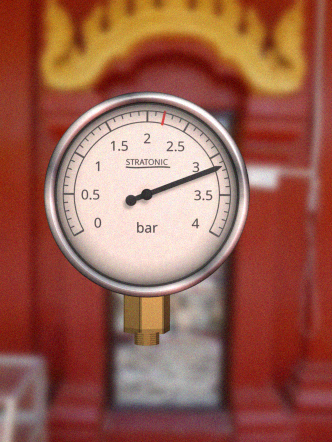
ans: bar 3.15
